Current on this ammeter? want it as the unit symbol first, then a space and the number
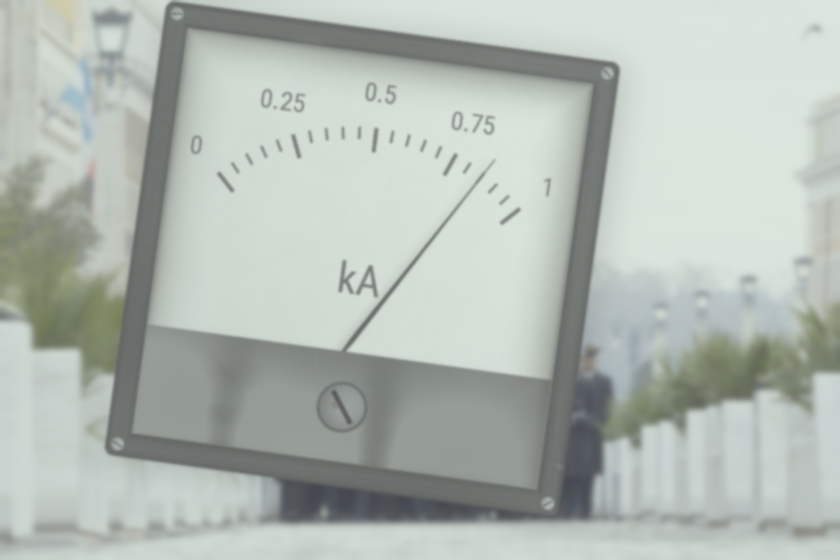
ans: kA 0.85
